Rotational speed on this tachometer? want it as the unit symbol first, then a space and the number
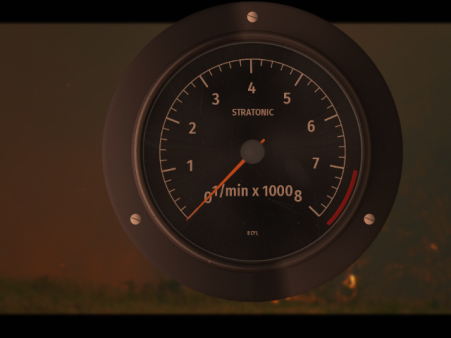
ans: rpm 0
